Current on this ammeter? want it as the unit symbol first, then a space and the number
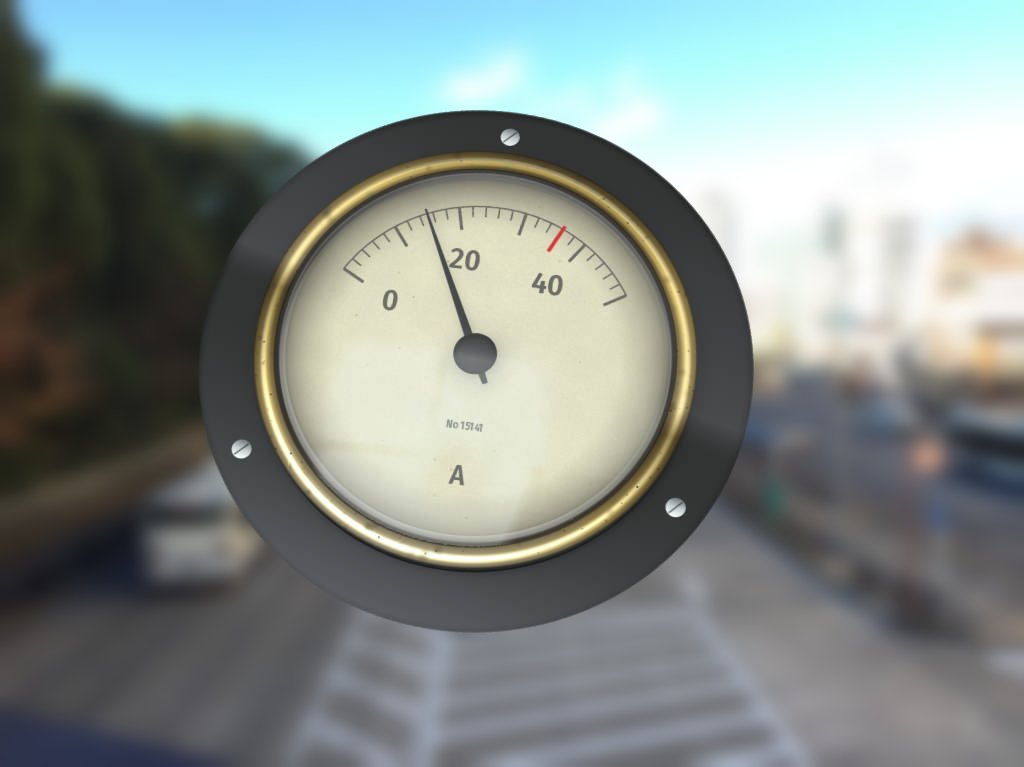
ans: A 15
